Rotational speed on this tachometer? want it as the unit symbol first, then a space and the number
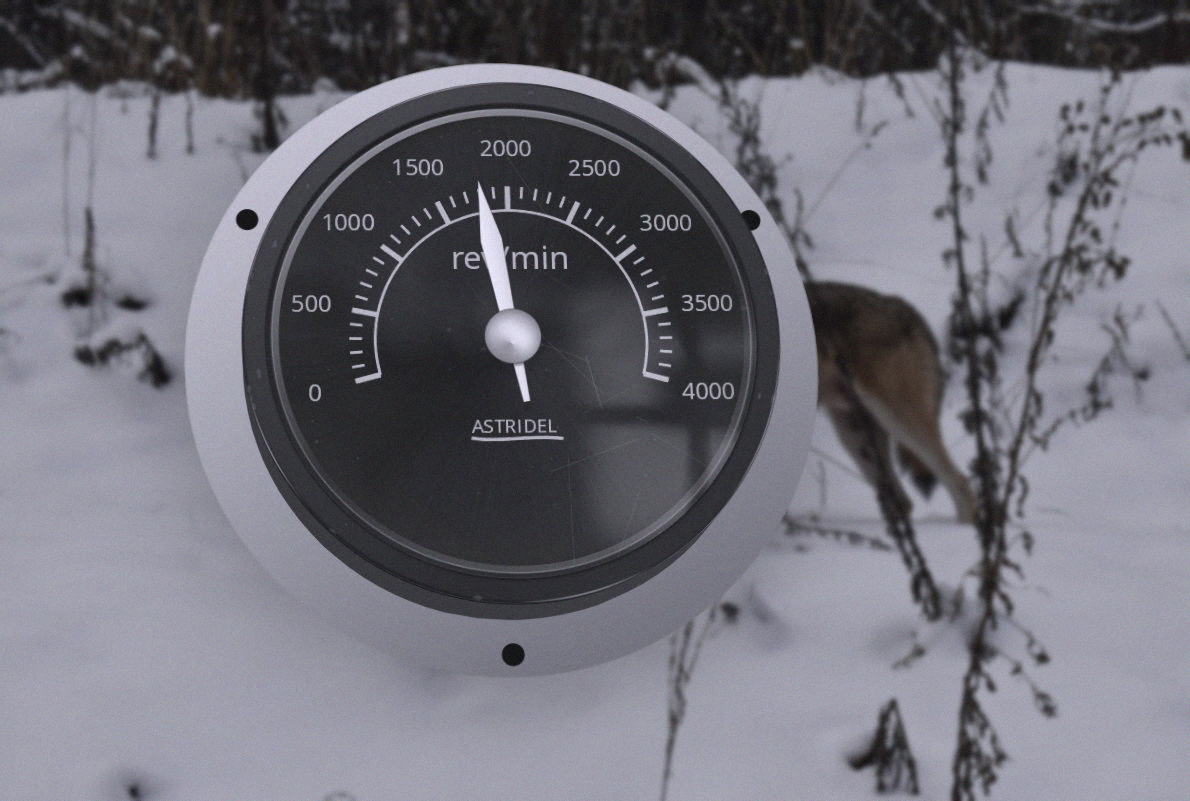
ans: rpm 1800
